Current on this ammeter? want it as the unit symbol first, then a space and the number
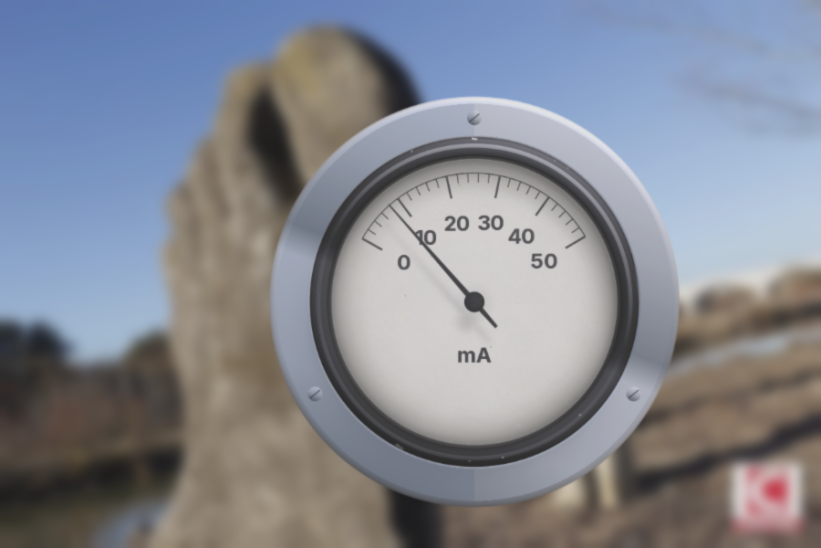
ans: mA 8
